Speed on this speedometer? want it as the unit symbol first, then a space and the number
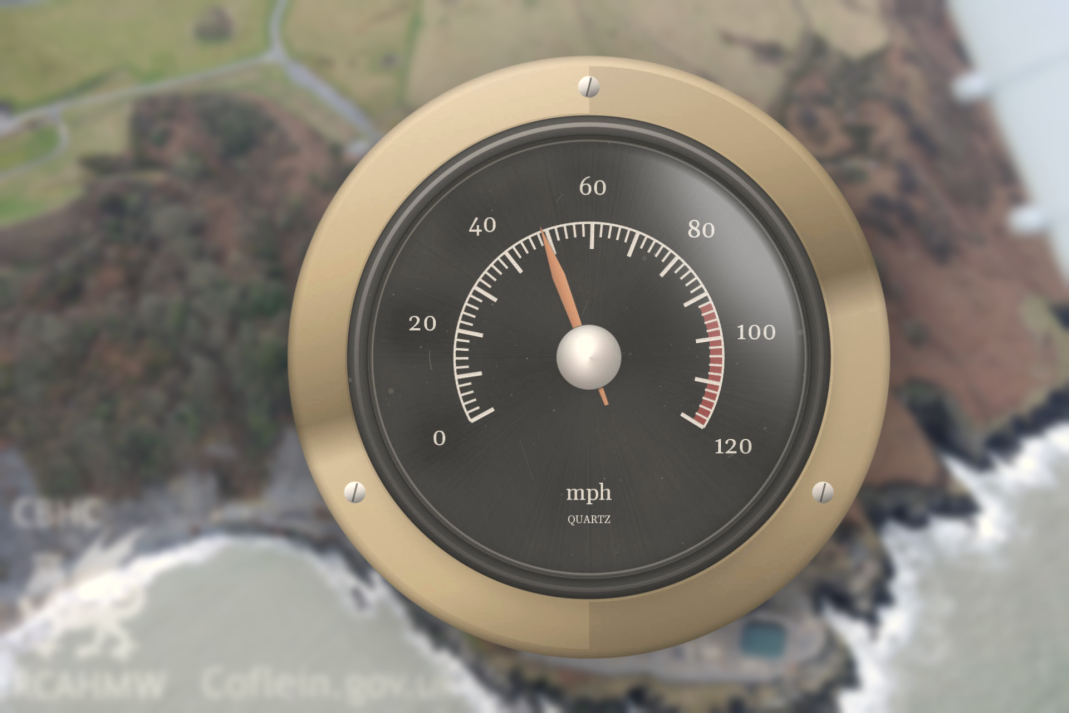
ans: mph 49
